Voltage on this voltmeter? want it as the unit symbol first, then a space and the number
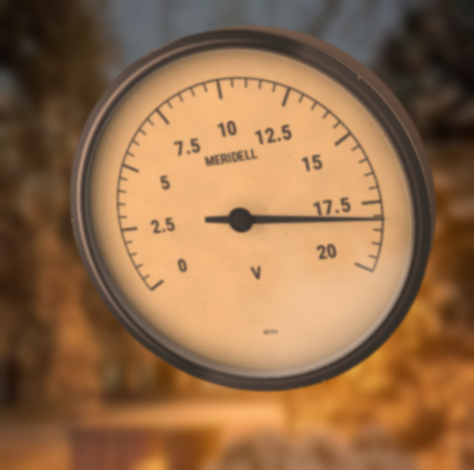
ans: V 18
